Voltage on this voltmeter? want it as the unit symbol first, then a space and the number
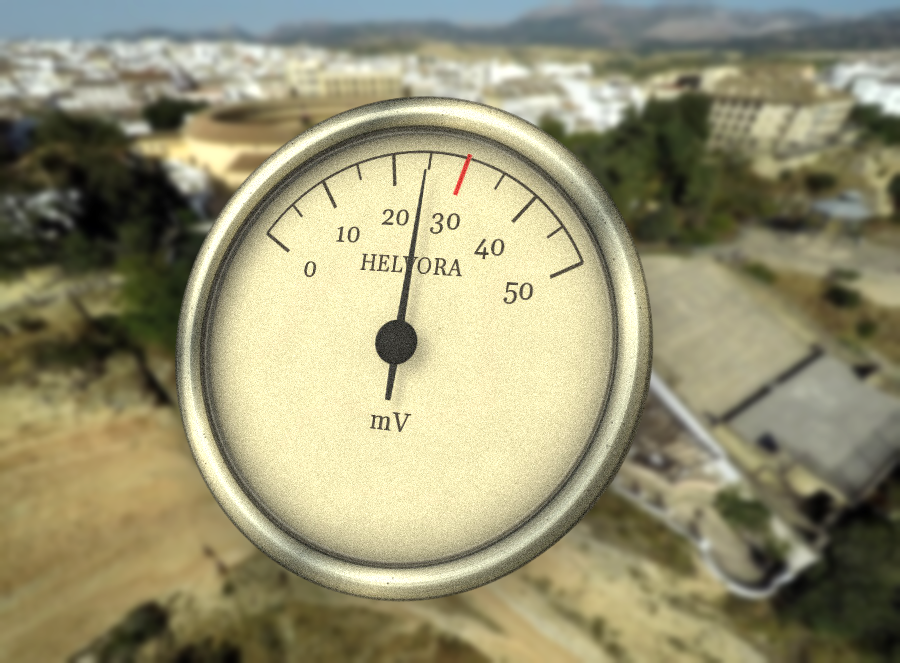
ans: mV 25
